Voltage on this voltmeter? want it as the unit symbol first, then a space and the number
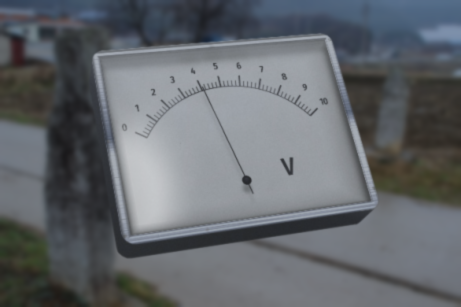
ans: V 4
